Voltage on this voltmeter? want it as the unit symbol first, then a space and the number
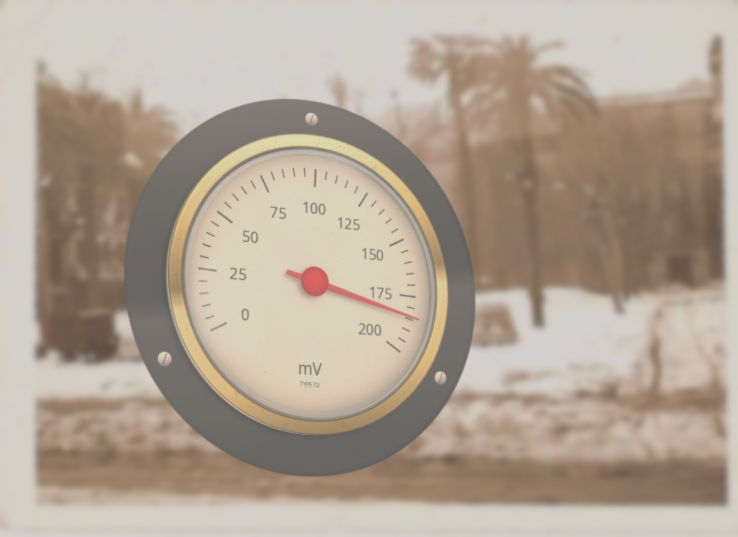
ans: mV 185
